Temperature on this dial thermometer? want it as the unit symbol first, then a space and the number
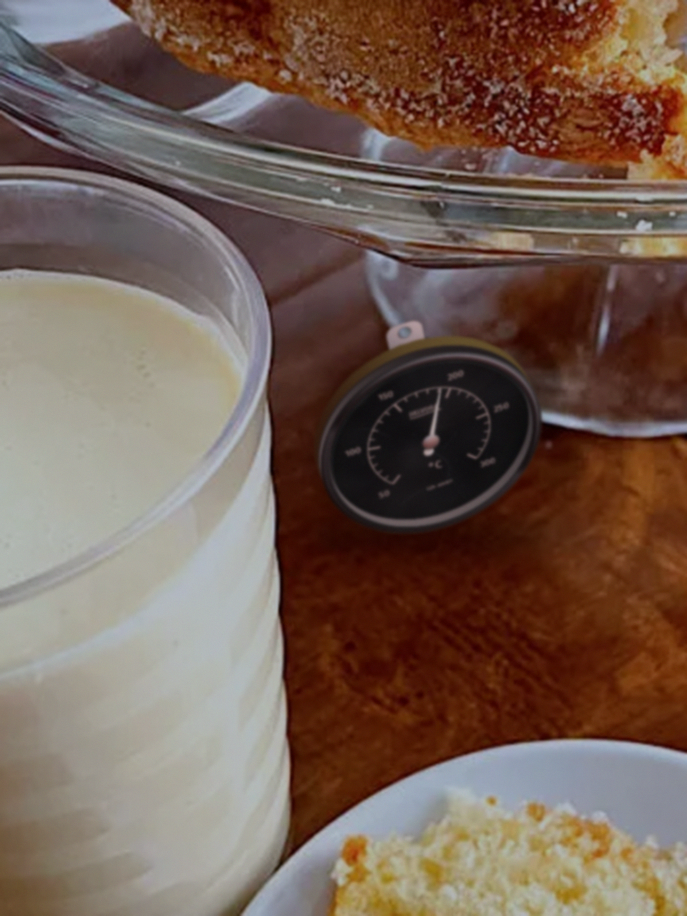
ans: °C 190
